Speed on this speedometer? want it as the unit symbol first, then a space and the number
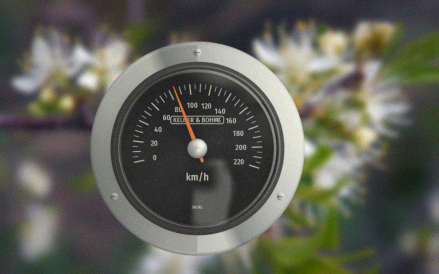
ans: km/h 85
